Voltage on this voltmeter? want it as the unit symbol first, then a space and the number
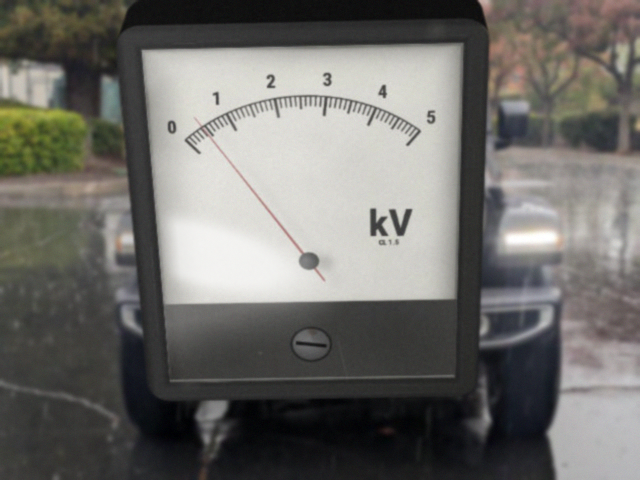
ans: kV 0.5
